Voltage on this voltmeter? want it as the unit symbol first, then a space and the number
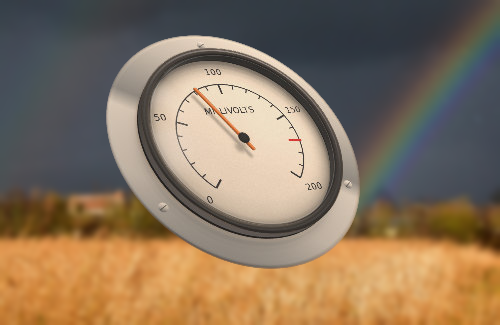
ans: mV 80
